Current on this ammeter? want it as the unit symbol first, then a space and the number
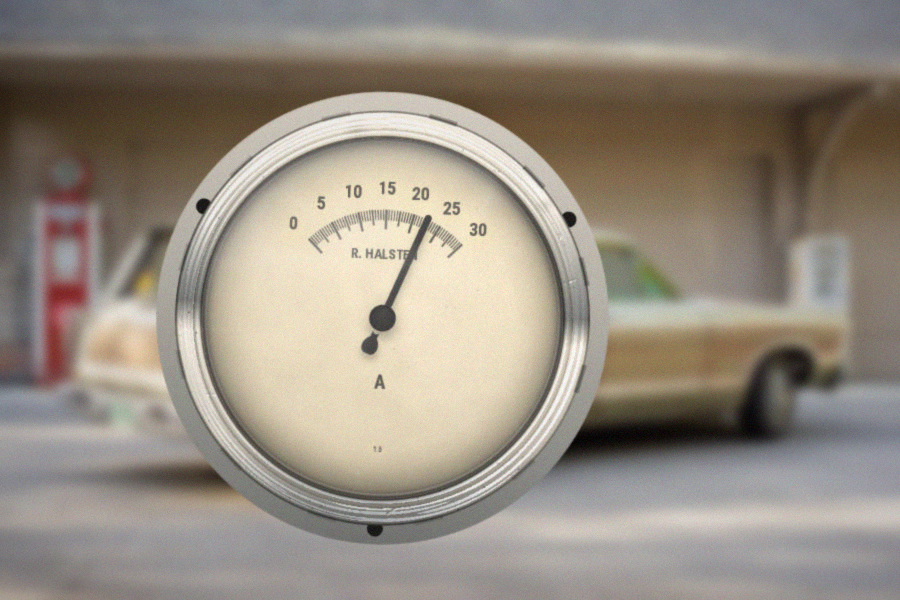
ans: A 22.5
